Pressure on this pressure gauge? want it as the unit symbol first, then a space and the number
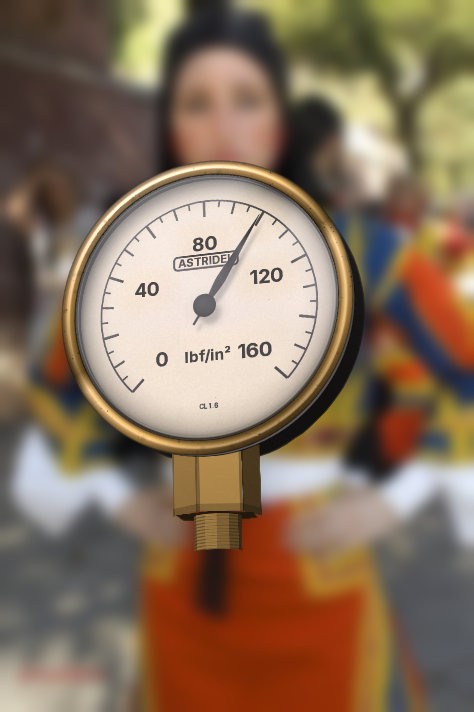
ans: psi 100
